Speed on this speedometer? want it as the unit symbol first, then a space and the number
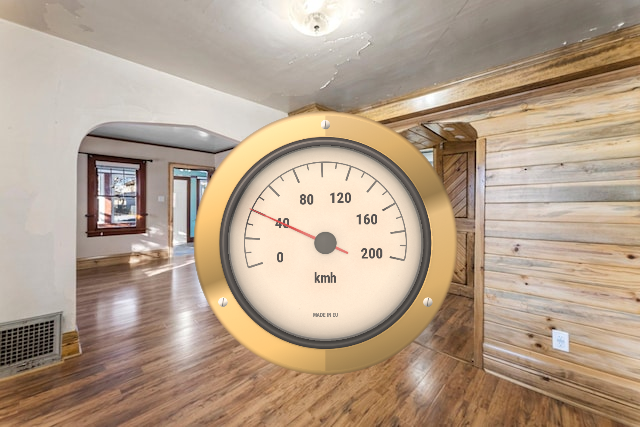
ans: km/h 40
